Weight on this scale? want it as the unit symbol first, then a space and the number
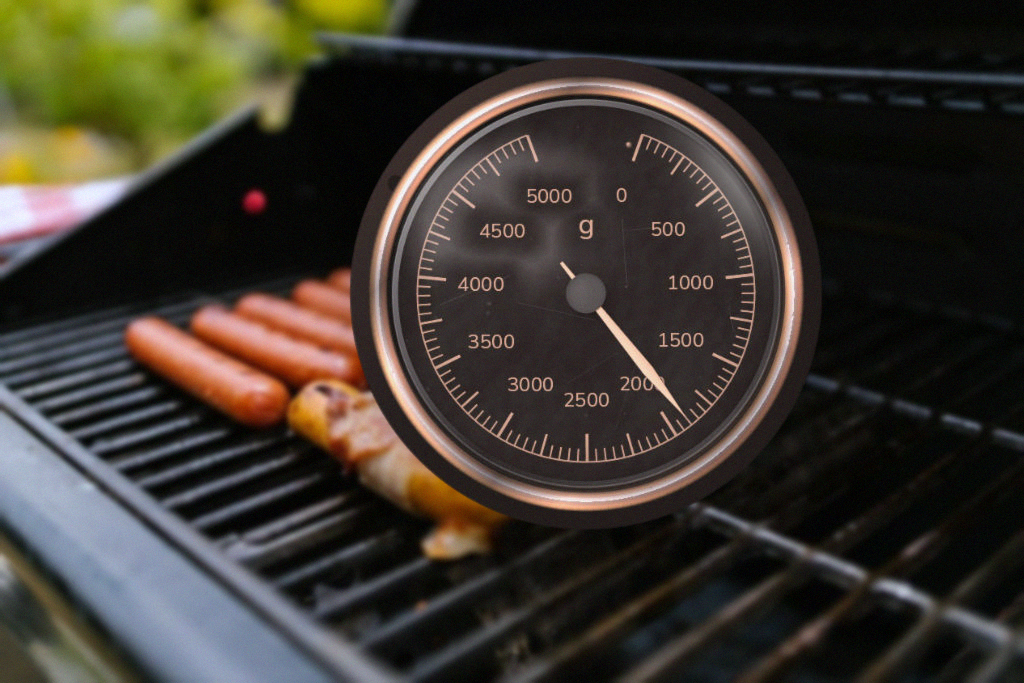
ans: g 1900
